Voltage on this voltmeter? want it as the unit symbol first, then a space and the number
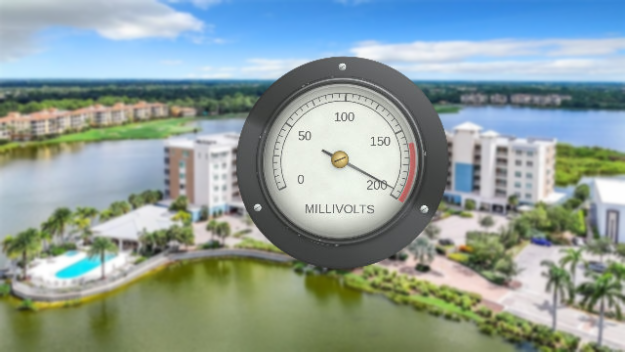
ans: mV 195
